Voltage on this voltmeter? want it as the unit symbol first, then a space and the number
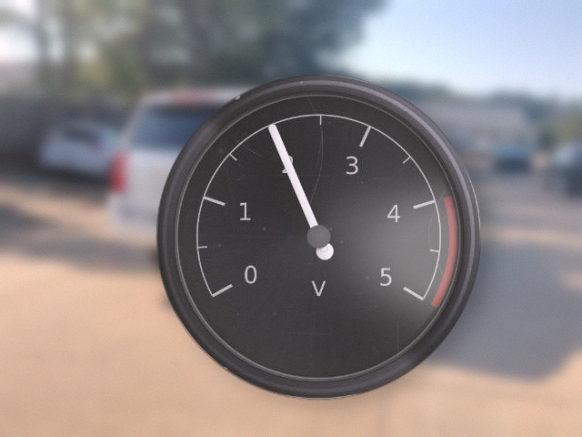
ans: V 2
